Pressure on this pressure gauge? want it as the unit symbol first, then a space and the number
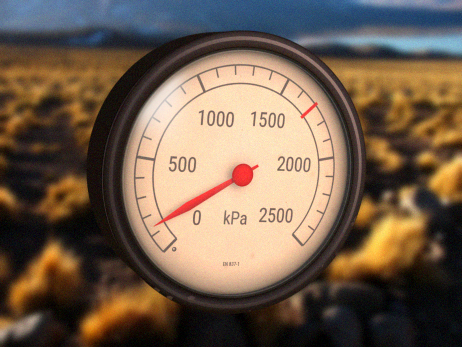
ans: kPa 150
